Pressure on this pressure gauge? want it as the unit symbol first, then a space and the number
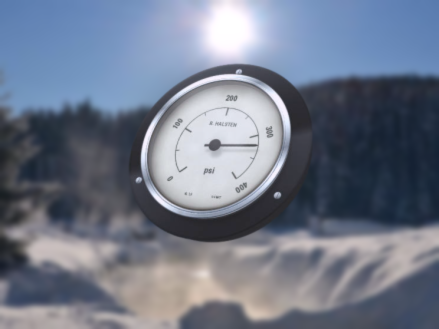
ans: psi 325
